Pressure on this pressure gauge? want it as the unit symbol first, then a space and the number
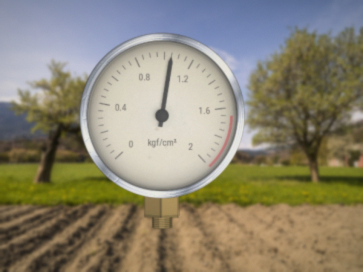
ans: kg/cm² 1.05
